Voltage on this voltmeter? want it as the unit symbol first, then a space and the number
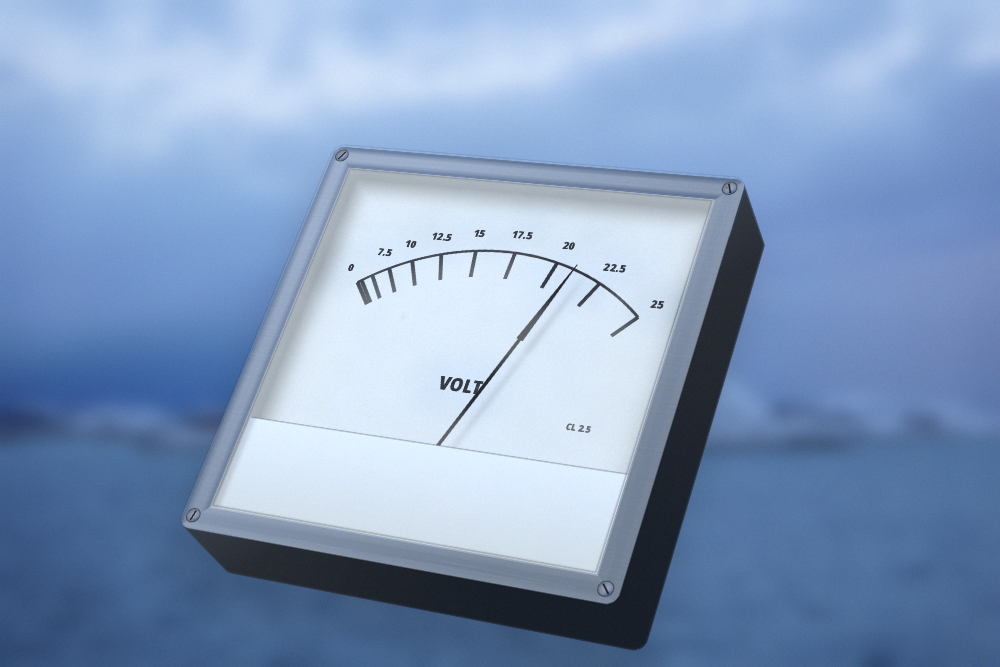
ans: V 21.25
